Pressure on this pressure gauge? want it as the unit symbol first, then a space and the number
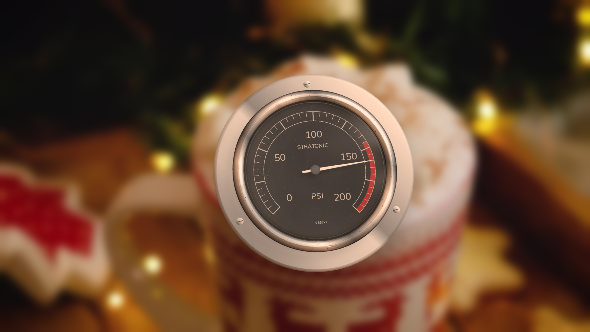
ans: psi 160
